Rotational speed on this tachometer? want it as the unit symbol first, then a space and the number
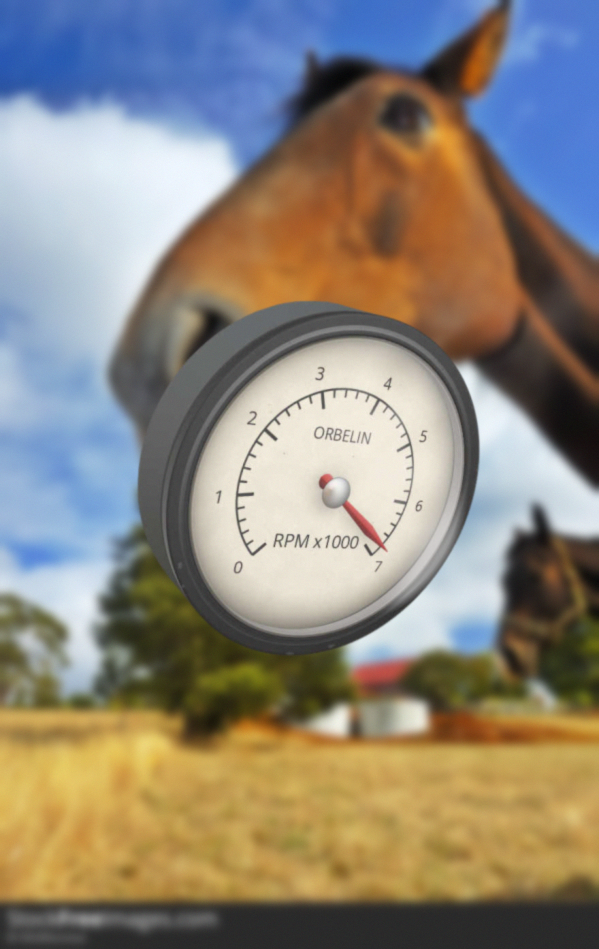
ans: rpm 6800
